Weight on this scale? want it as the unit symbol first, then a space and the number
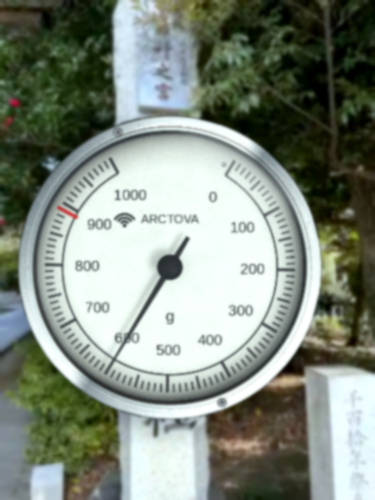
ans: g 600
